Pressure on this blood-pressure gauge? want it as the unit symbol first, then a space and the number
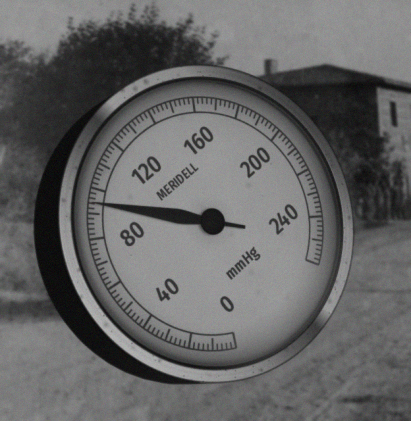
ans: mmHg 94
